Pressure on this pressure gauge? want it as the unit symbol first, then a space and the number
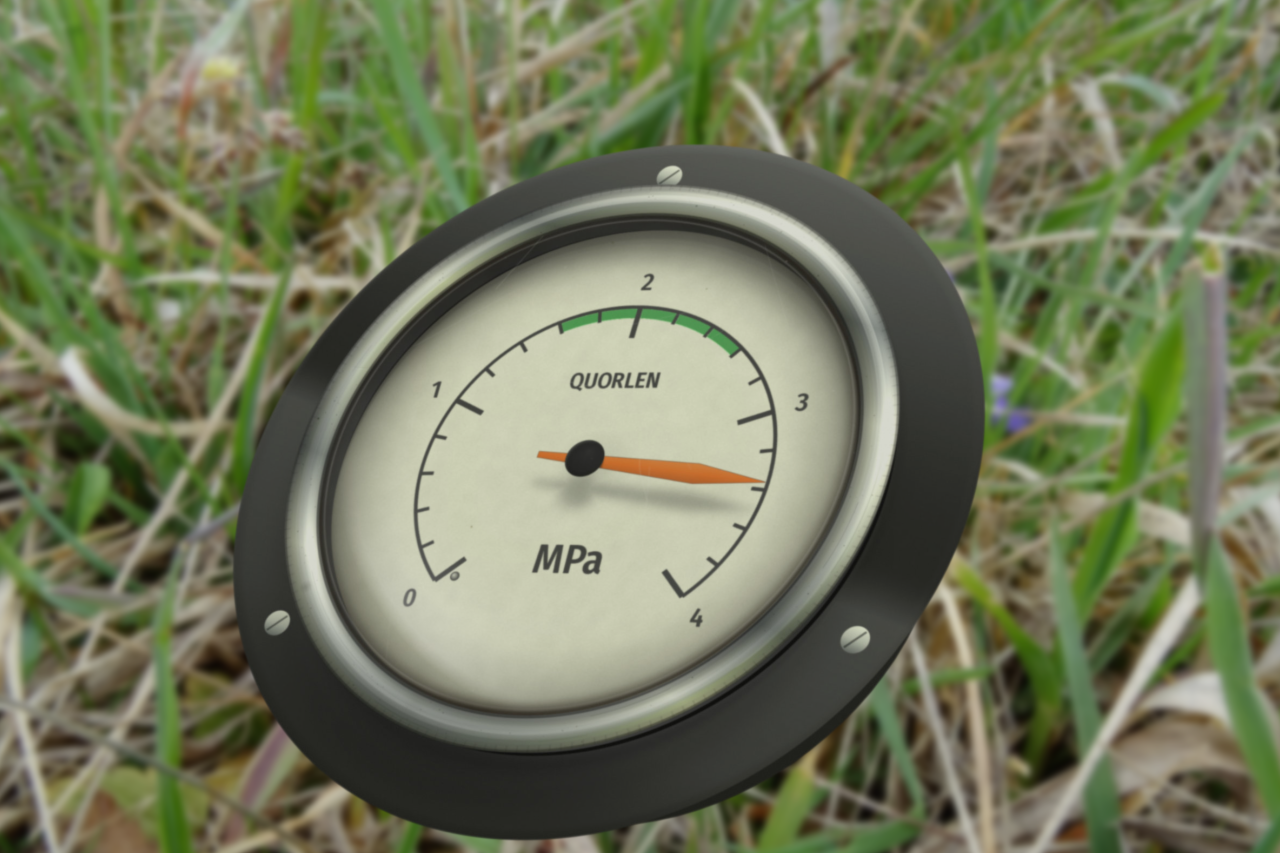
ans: MPa 3.4
